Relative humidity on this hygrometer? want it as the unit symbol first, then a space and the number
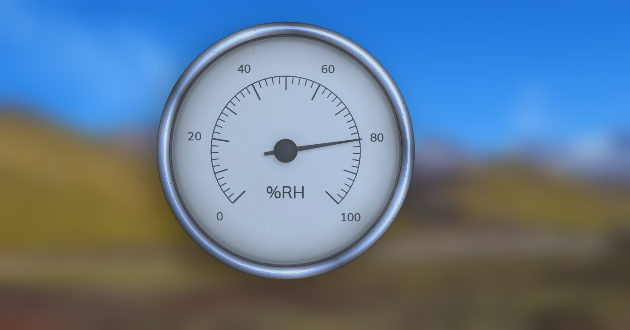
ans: % 80
